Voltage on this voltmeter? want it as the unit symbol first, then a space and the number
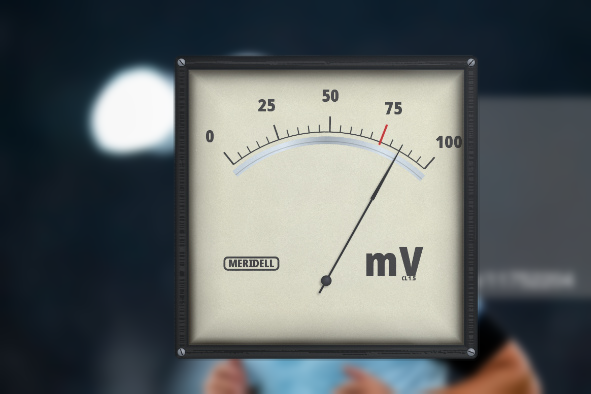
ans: mV 85
